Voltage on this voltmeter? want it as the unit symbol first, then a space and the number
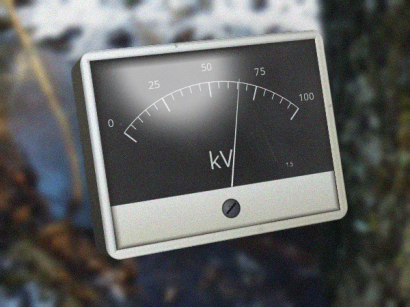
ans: kV 65
